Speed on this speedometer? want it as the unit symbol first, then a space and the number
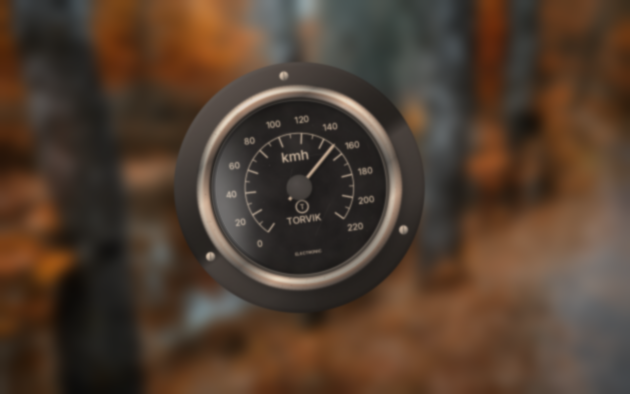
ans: km/h 150
